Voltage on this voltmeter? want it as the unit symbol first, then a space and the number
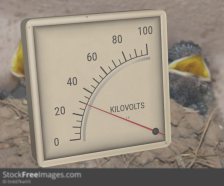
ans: kV 30
